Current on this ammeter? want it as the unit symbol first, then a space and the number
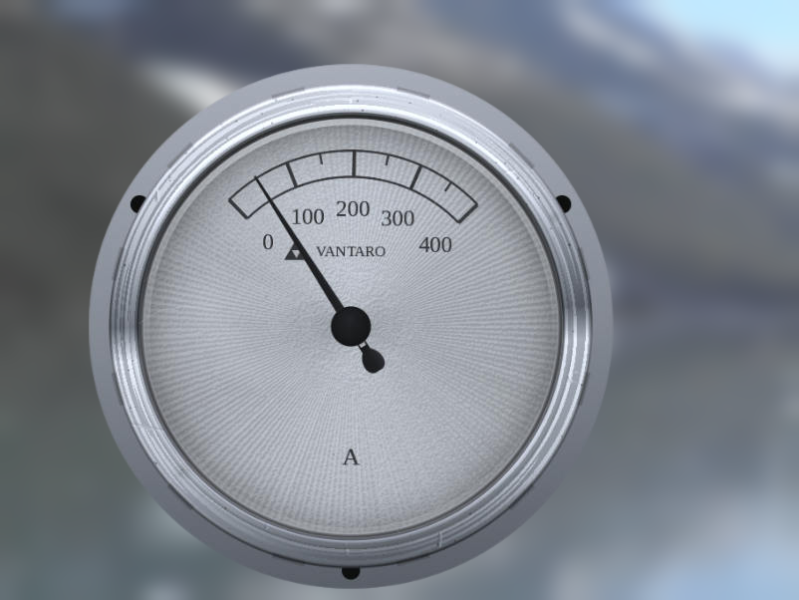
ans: A 50
